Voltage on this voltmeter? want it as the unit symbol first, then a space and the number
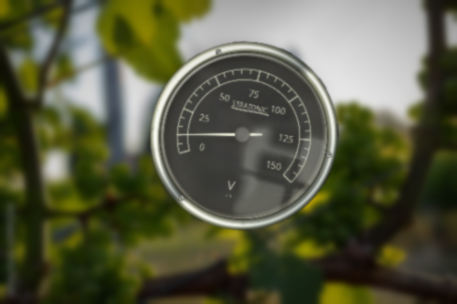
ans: V 10
